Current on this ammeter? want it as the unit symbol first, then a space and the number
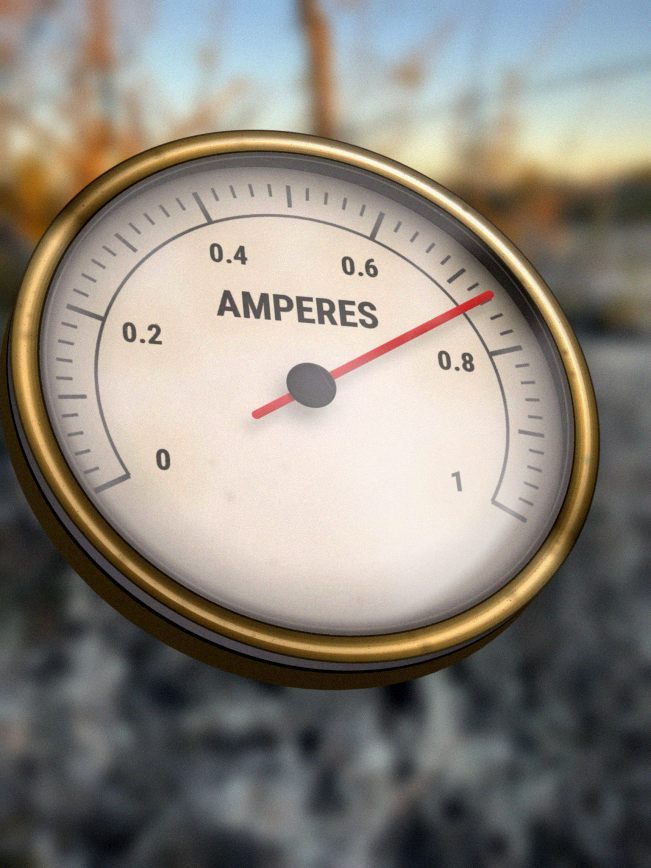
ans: A 0.74
